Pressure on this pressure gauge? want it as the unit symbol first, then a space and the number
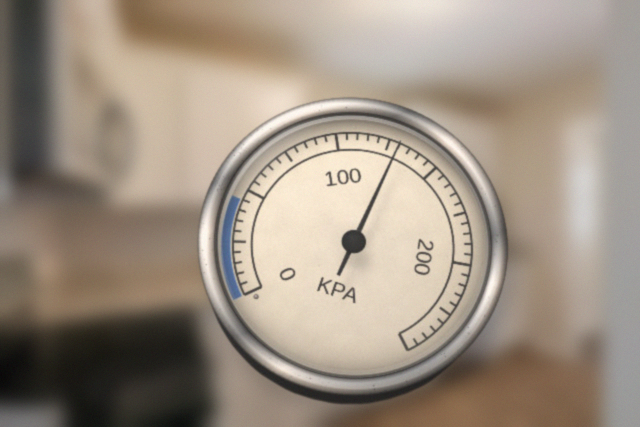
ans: kPa 130
